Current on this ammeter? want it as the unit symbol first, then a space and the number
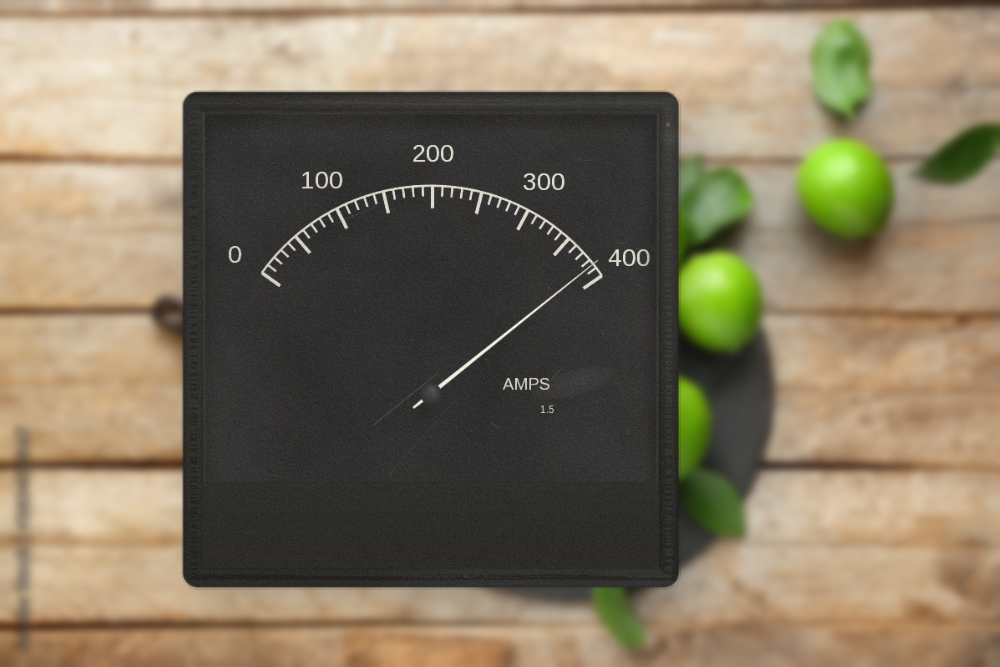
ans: A 385
